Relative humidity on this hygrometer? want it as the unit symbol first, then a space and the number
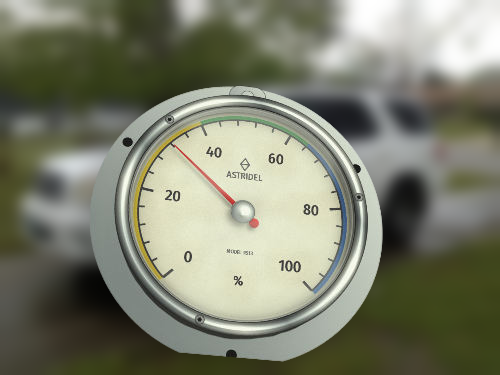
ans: % 32
